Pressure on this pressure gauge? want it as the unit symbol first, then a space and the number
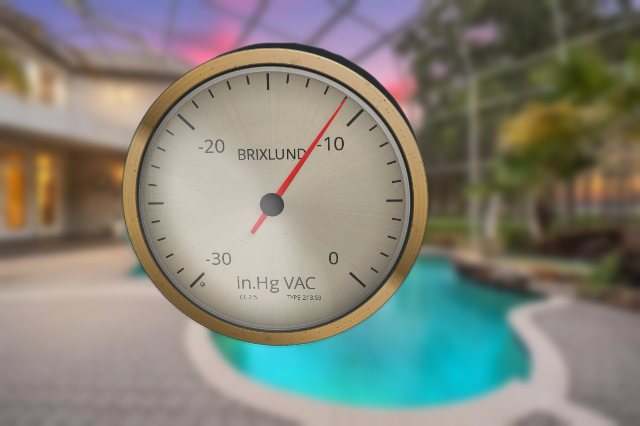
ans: inHg -11
